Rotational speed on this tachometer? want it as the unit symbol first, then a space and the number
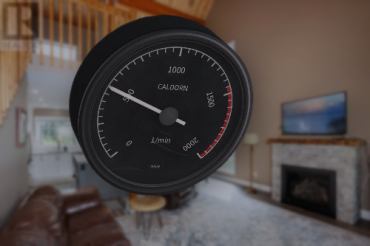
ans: rpm 500
